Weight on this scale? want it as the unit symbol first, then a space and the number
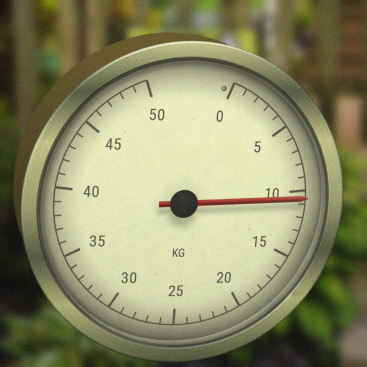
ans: kg 10.5
